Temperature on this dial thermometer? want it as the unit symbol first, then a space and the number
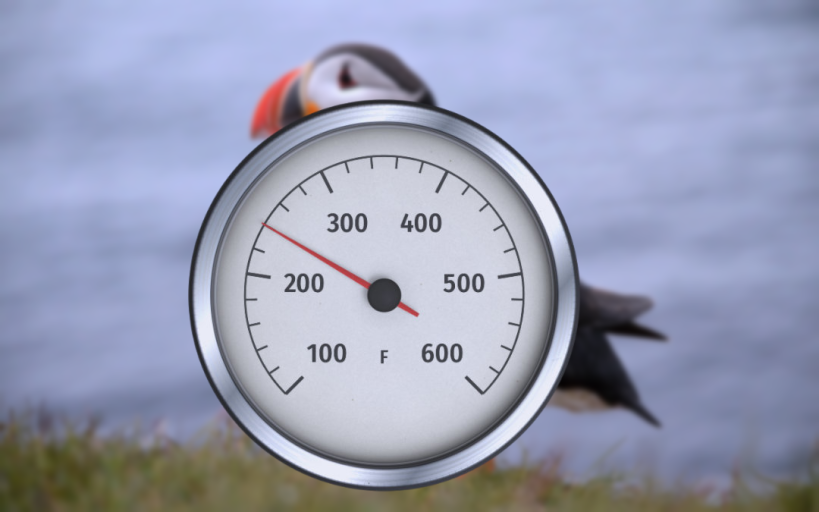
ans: °F 240
